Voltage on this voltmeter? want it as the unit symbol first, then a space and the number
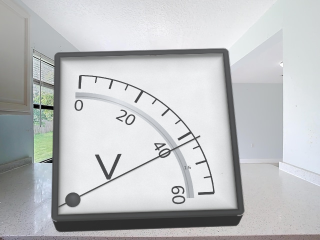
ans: V 42.5
